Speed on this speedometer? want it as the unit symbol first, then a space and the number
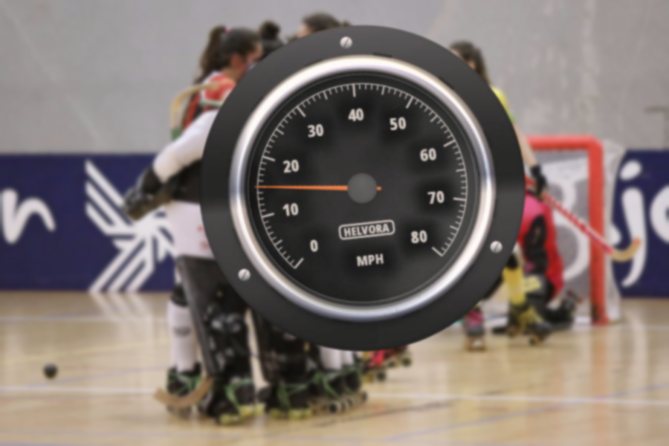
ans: mph 15
